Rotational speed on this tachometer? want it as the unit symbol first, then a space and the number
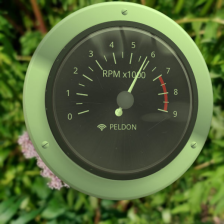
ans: rpm 5750
